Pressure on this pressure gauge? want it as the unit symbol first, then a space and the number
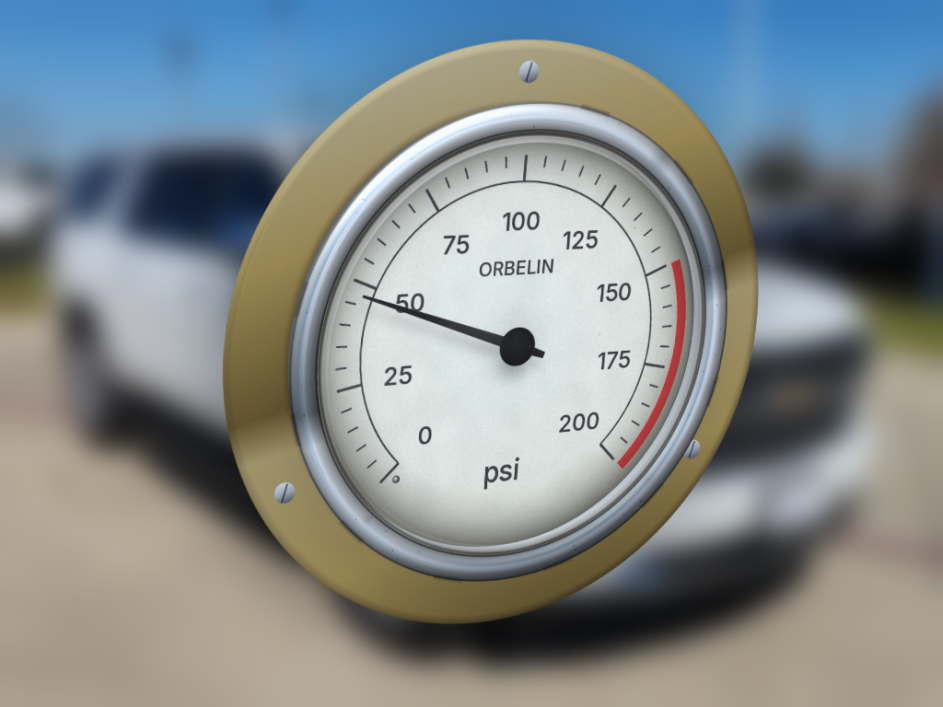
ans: psi 47.5
